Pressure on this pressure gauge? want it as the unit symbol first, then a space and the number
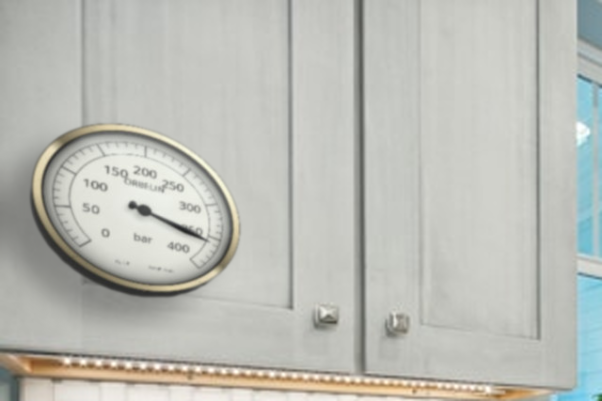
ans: bar 360
